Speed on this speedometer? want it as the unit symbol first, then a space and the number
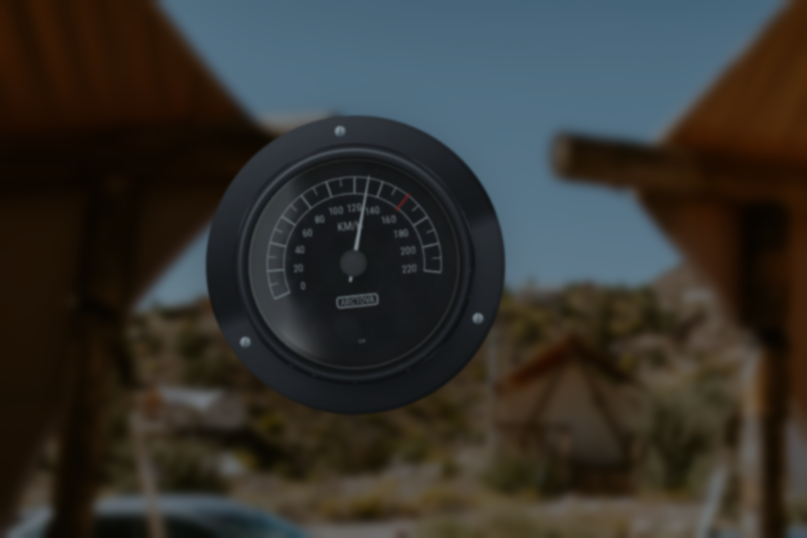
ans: km/h 130
